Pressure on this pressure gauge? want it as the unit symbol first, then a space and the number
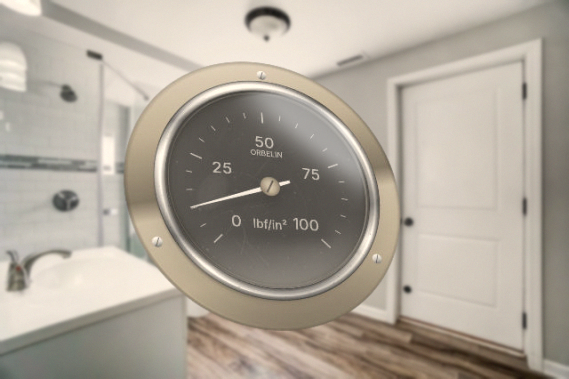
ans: psi 10
